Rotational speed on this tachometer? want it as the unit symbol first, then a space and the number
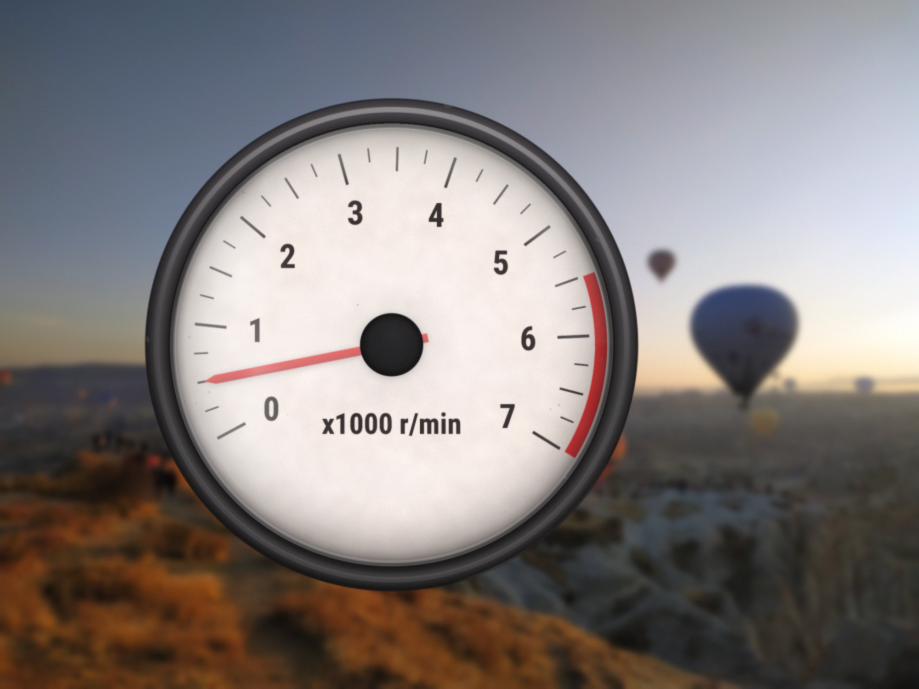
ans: rpm 500
